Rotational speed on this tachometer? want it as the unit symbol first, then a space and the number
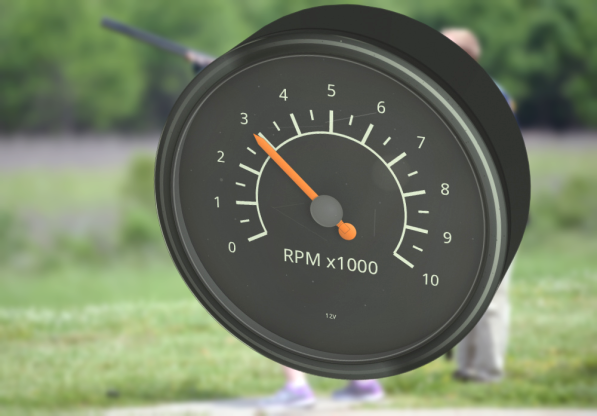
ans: rpm 3000
